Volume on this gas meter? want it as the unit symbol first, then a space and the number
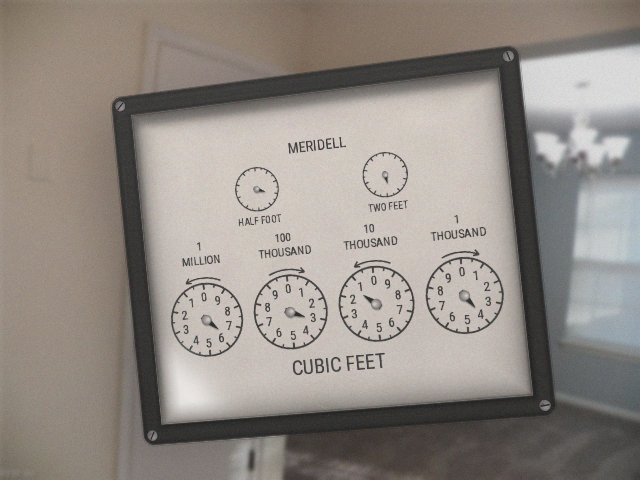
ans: ft³ 631400
